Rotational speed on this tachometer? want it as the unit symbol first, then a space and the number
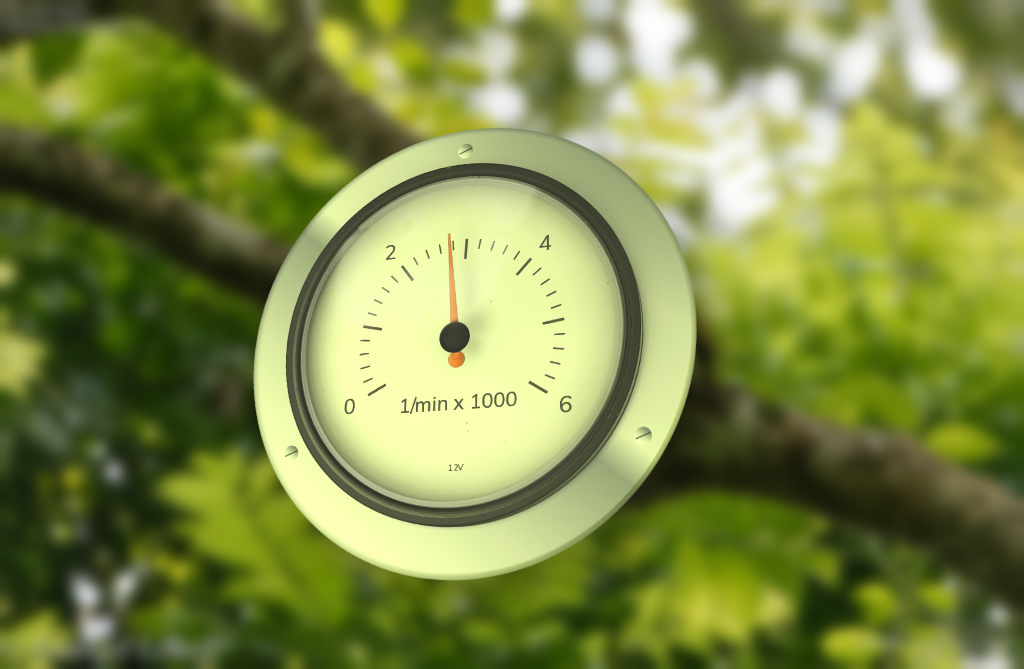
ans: rpm 2800
